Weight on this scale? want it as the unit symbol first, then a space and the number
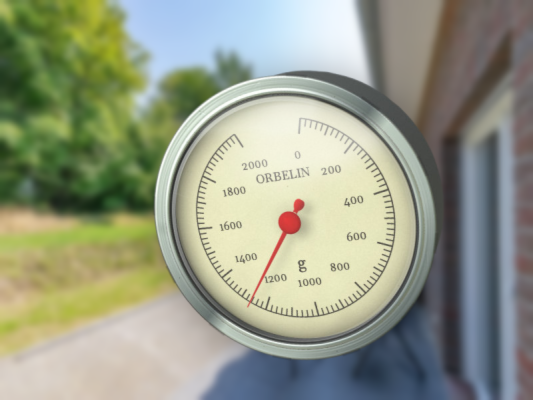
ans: g 1260
